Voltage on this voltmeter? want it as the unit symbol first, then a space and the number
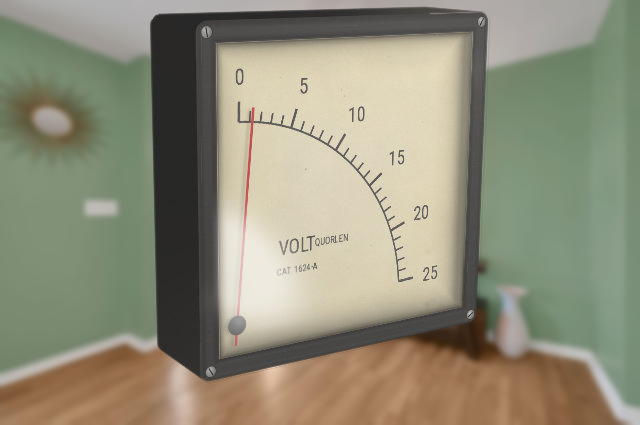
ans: V 1
